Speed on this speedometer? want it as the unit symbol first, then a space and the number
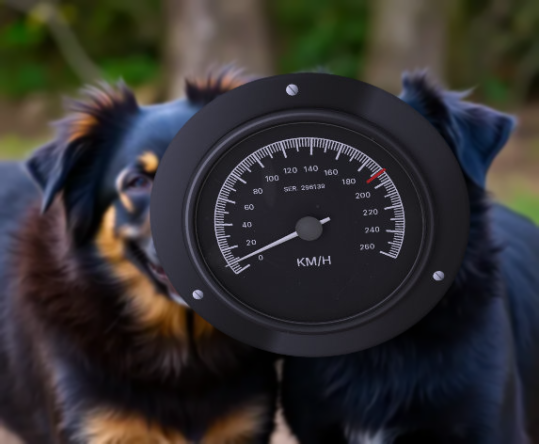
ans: km/h 10
